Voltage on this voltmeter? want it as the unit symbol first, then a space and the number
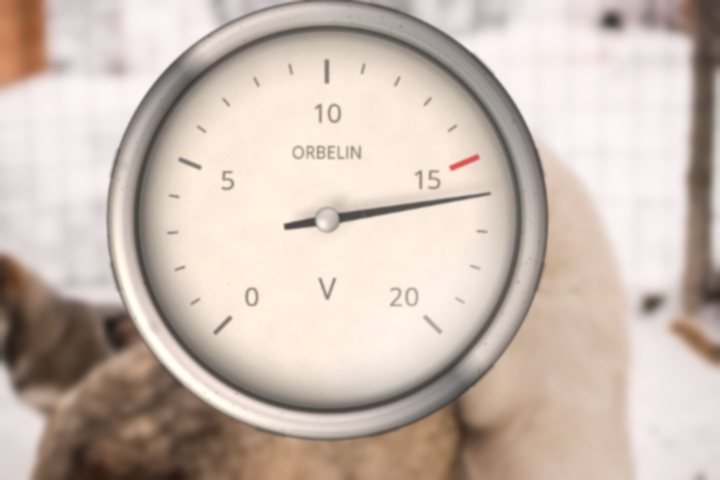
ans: V 16
